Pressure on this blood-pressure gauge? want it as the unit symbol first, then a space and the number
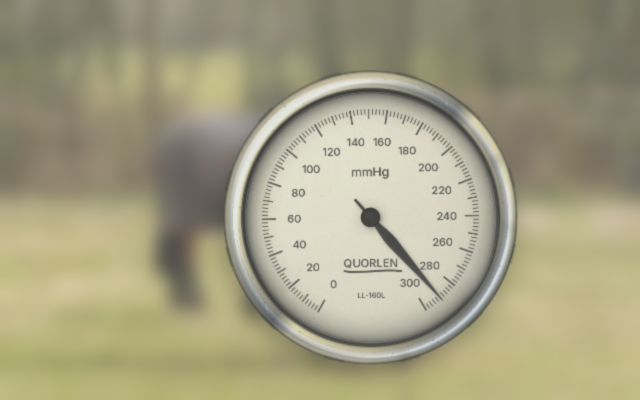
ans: mmHg 290
